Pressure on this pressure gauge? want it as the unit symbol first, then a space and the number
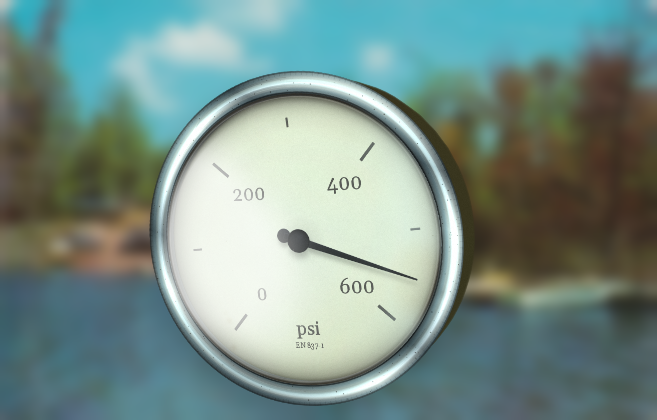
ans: psi 550
